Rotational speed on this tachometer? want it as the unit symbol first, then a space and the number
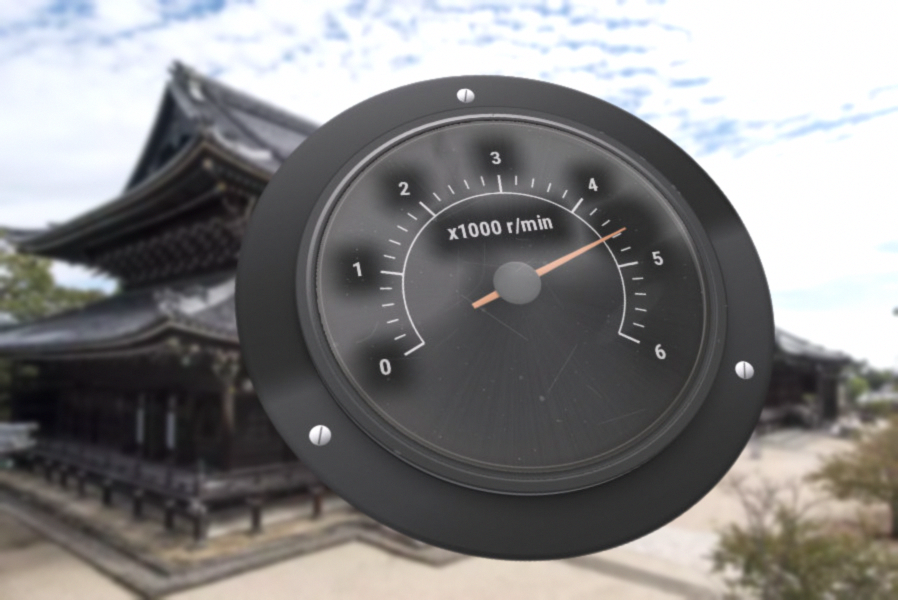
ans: rpm 4600
